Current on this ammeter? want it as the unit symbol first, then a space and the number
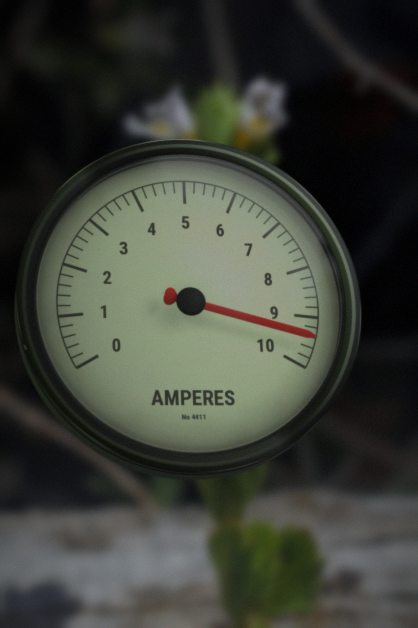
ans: A 9.4
